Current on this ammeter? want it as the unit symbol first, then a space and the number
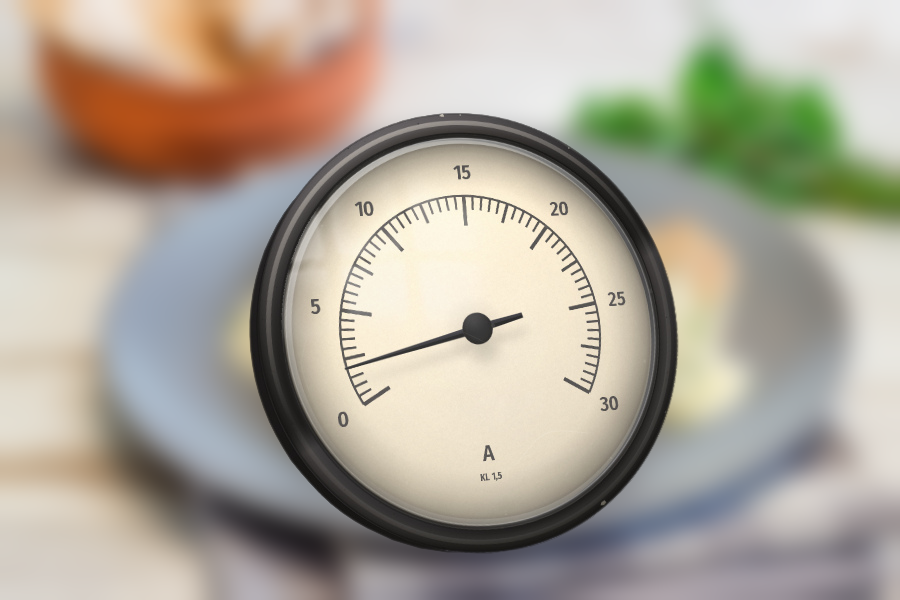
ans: A 2
